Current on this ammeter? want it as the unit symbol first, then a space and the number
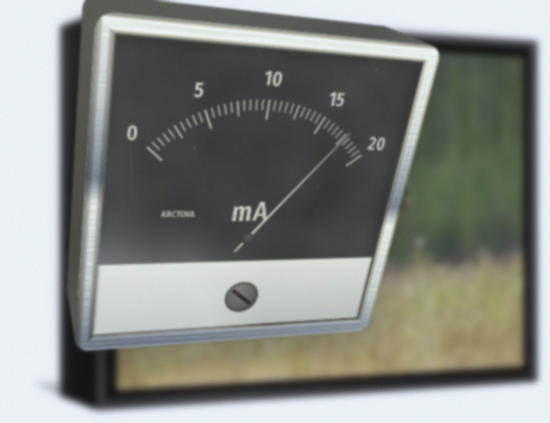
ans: mA 17.5
